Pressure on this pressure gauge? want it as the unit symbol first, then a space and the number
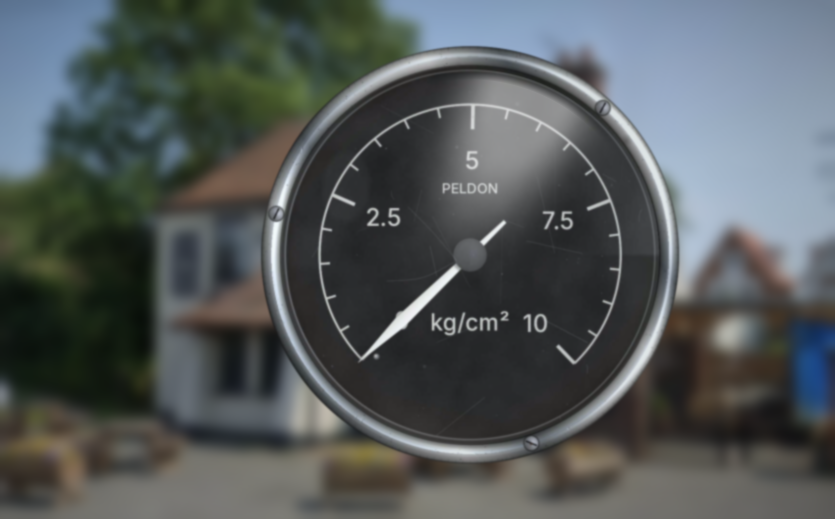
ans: kg/cm² 0
